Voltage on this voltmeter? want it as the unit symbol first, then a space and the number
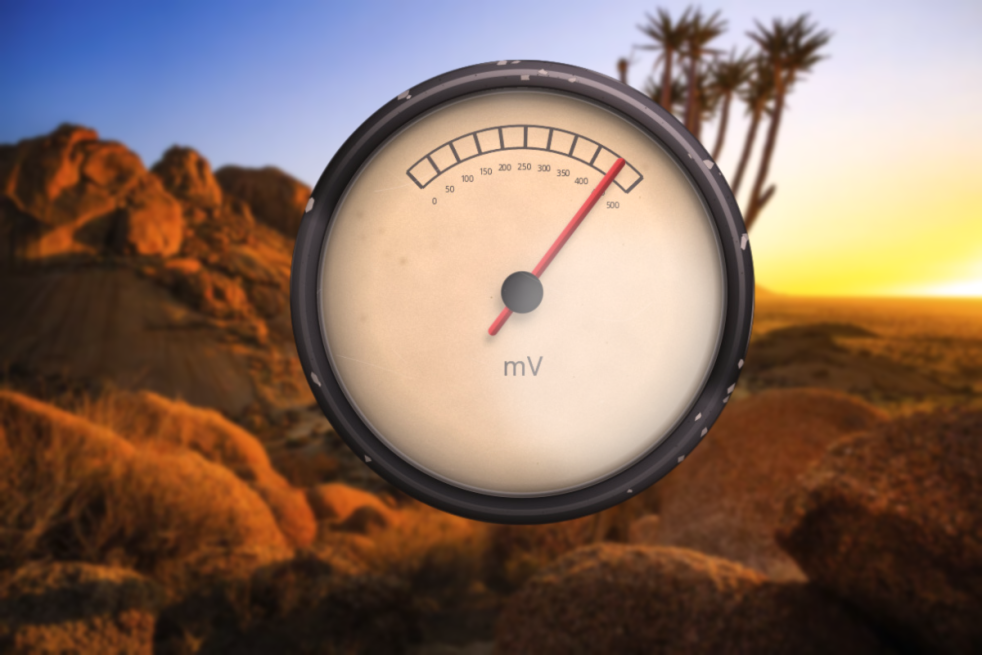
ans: mV 450
